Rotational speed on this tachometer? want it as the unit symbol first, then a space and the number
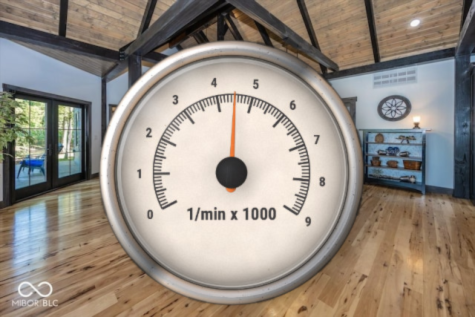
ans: rpm 4500
